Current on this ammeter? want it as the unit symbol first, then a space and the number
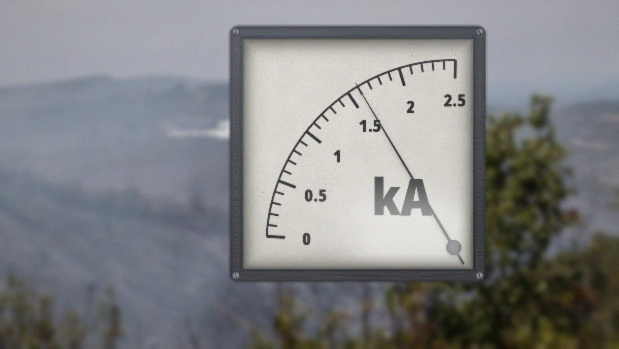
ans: kA 1.6
